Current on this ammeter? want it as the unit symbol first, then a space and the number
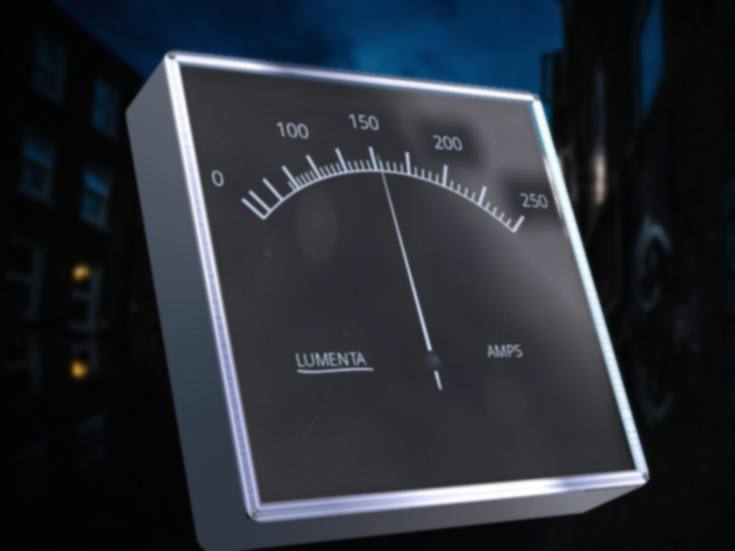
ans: A 150
